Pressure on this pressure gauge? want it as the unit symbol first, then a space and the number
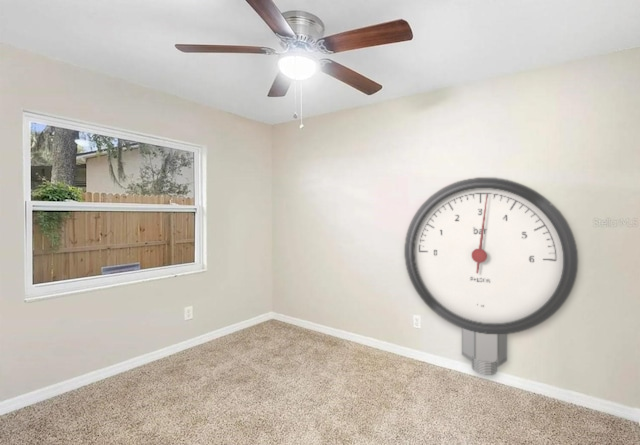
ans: bar 3.2
